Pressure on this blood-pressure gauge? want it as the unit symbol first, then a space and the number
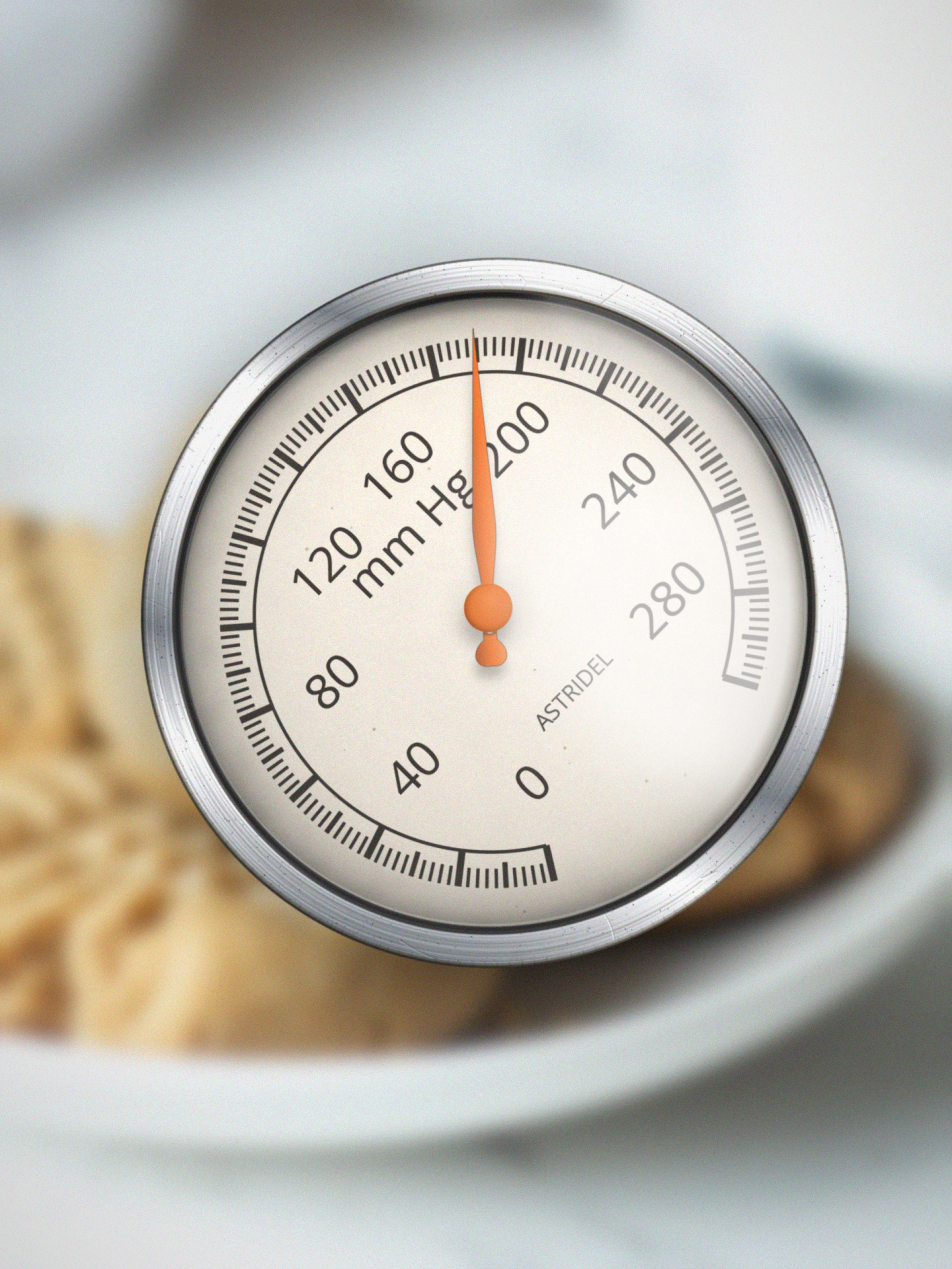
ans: mmHg 190
